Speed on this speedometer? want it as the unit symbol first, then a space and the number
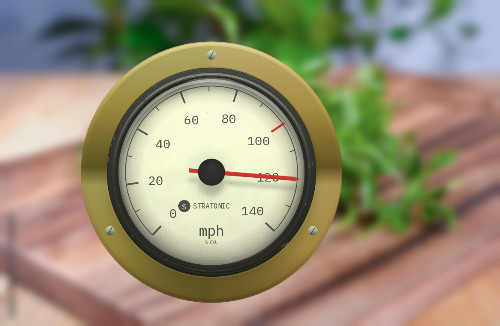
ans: mph 120
